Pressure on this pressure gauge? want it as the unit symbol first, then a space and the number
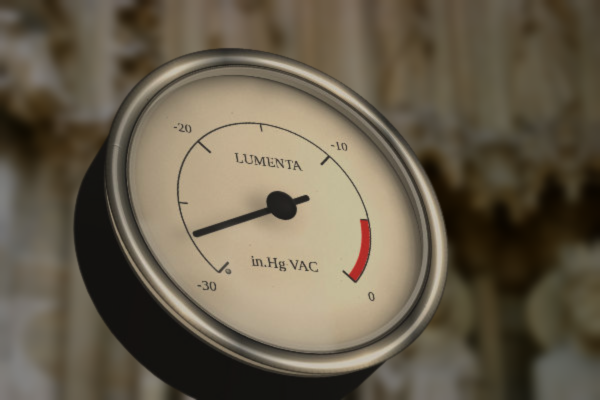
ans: inHg -27.5
